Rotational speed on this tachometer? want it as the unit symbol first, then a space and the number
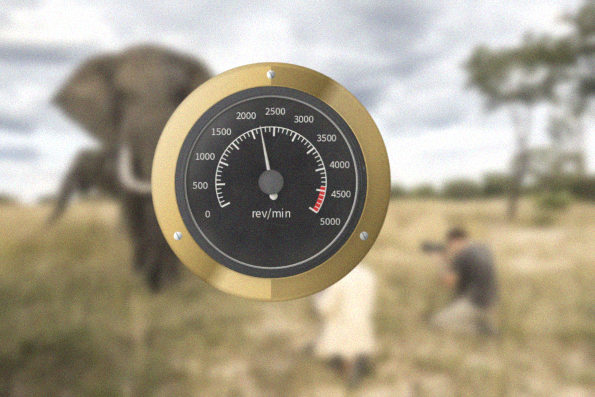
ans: rpm 2200
